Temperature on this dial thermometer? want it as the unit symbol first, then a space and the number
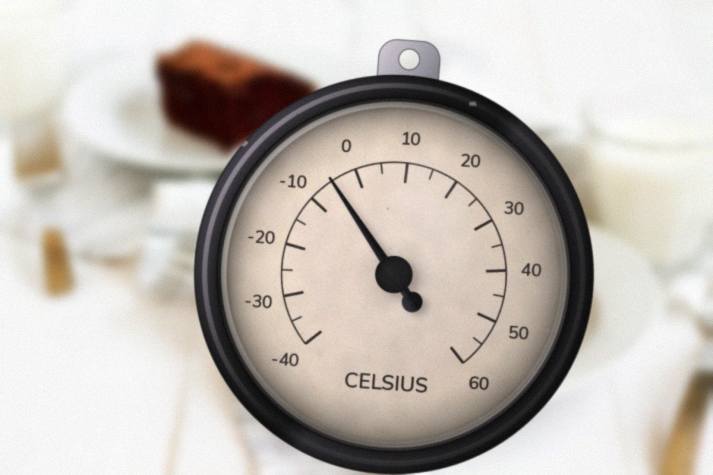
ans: °C -5
